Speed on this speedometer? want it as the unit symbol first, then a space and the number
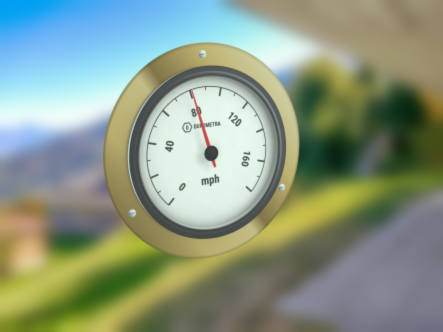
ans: mph 80
